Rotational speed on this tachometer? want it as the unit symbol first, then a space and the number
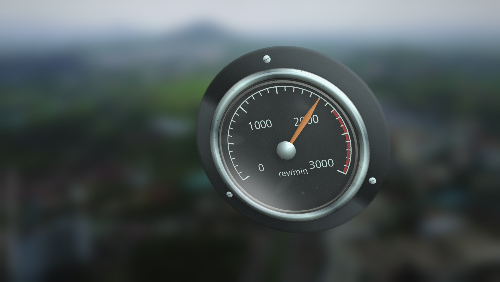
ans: rpm 2000
